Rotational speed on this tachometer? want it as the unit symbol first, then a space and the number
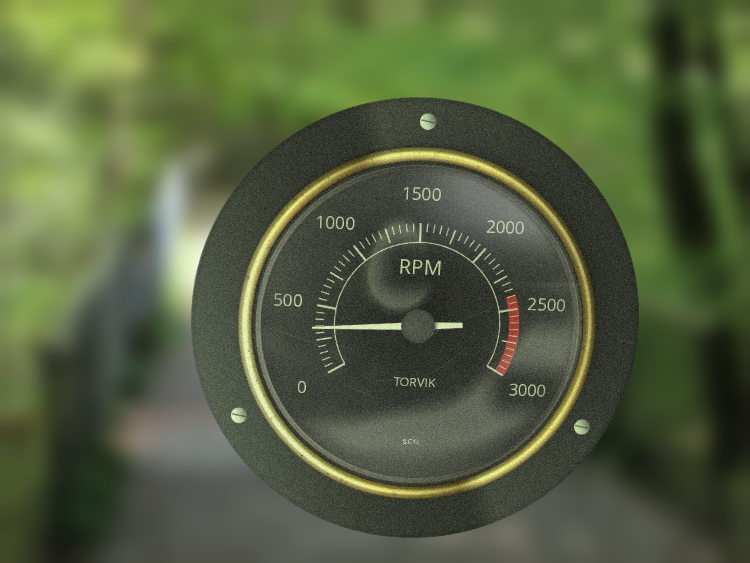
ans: rpm 350
